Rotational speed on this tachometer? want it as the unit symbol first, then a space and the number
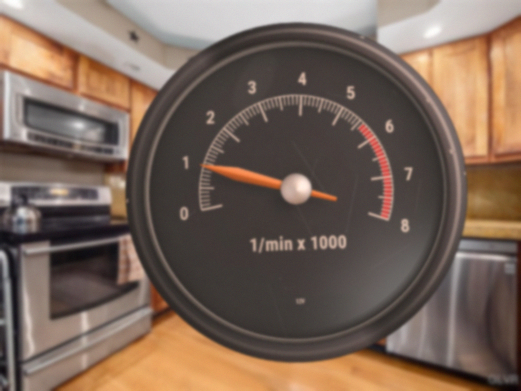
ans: rpm 1000
